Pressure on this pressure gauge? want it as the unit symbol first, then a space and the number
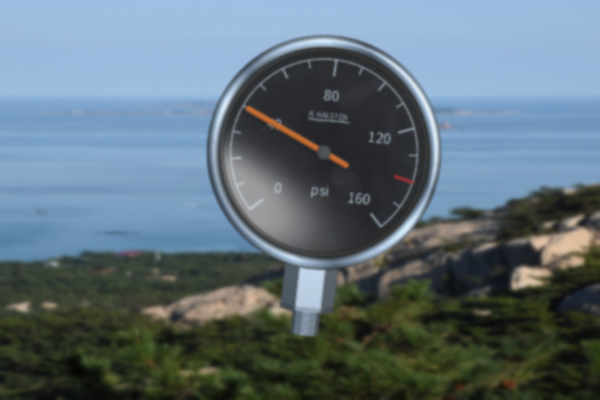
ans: psi 40
